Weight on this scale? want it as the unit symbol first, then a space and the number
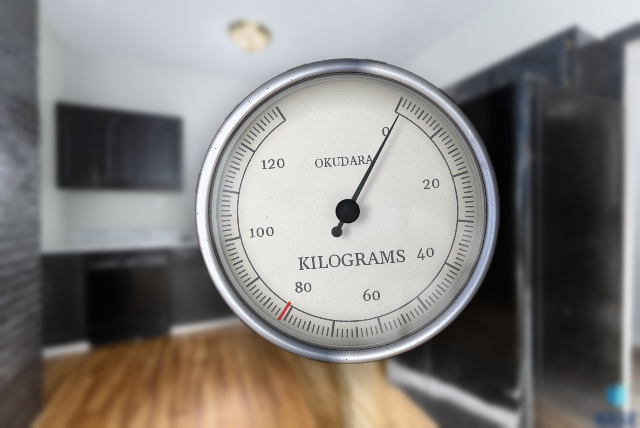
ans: kg 1
